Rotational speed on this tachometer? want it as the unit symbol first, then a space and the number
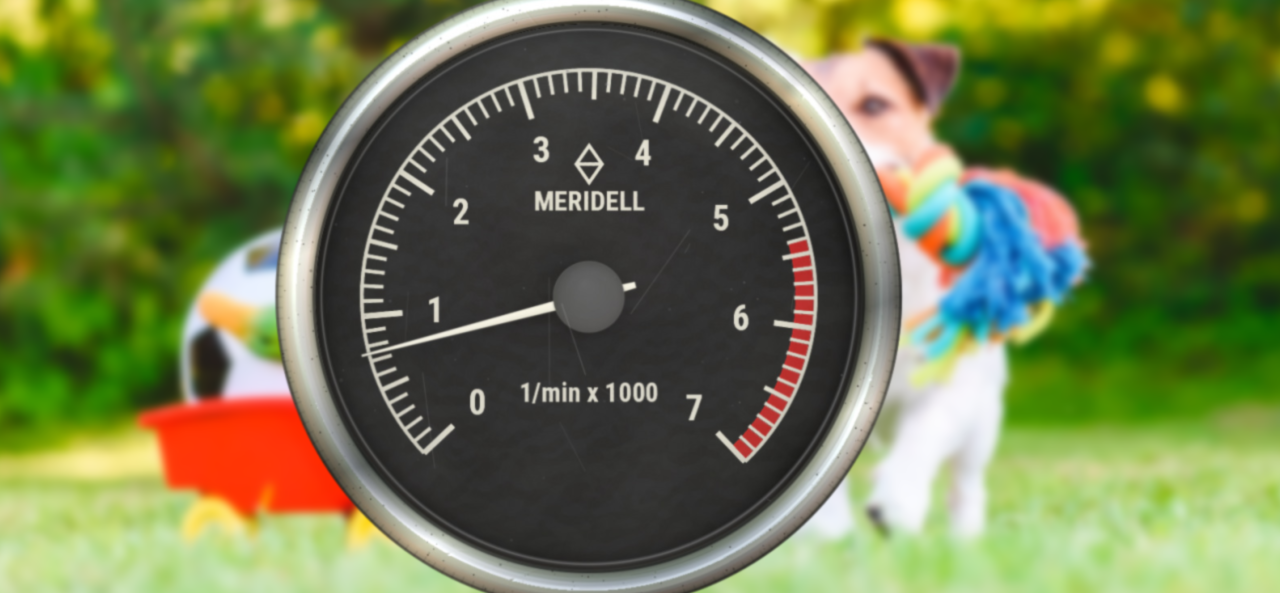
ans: rpm 750
